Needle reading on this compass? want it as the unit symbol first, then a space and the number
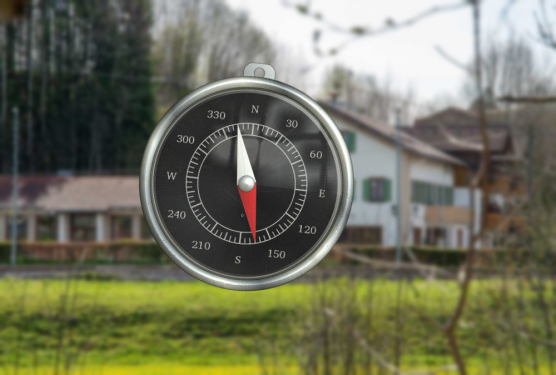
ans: ° 165
